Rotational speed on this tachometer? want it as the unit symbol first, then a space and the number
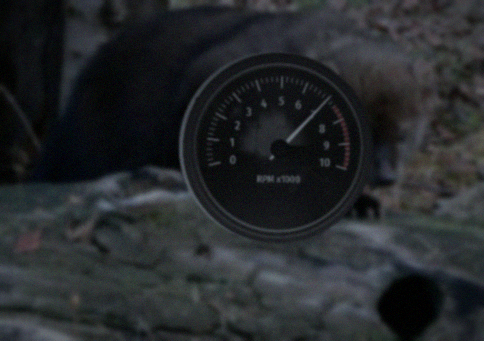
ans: rpm 7000
